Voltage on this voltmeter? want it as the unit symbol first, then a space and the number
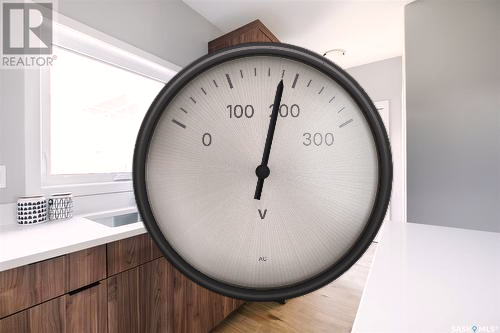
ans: V 180
